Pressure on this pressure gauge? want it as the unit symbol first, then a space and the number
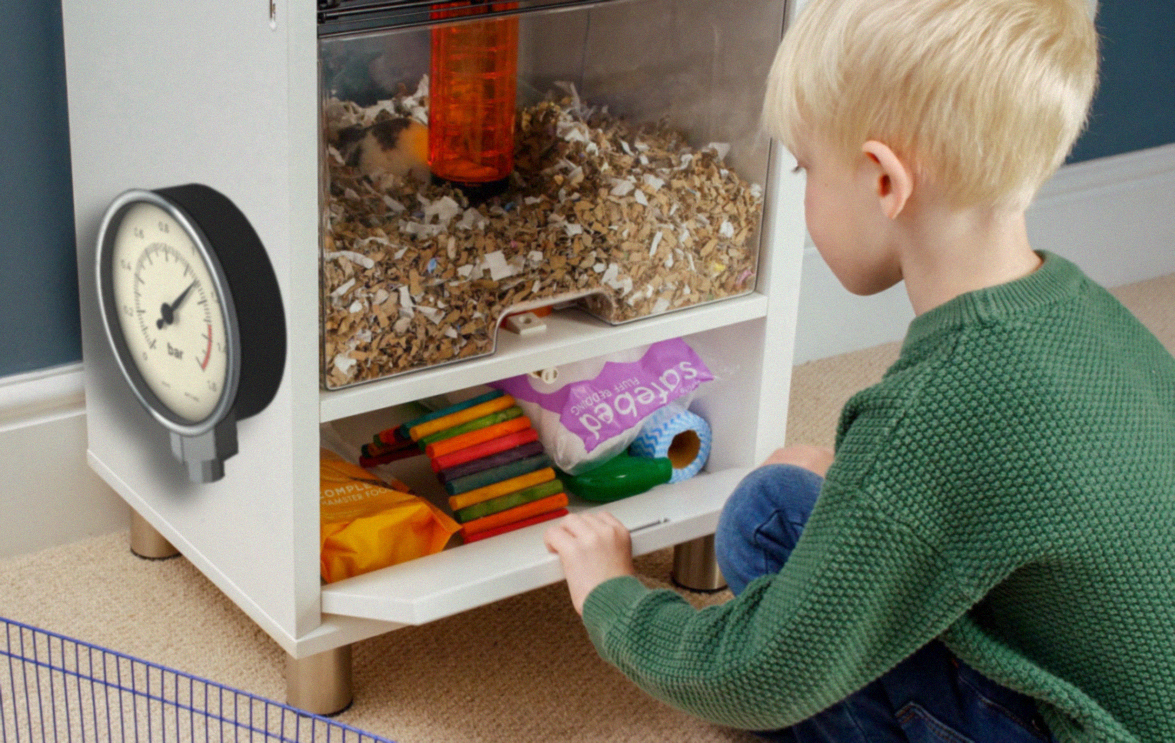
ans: bar 1.1
